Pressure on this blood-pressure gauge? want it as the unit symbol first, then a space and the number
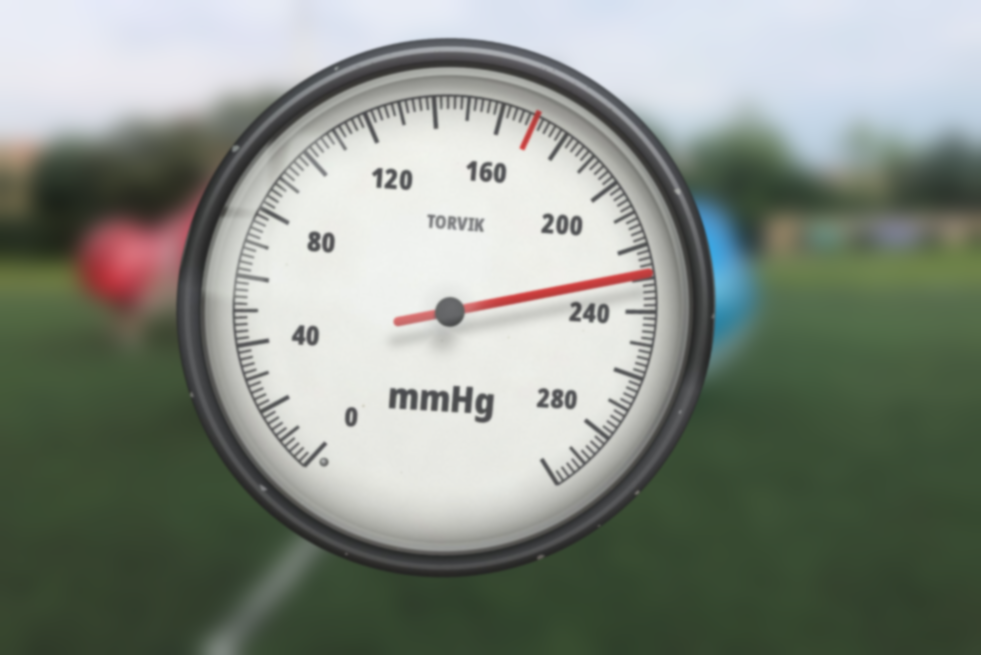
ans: mmHg 228
